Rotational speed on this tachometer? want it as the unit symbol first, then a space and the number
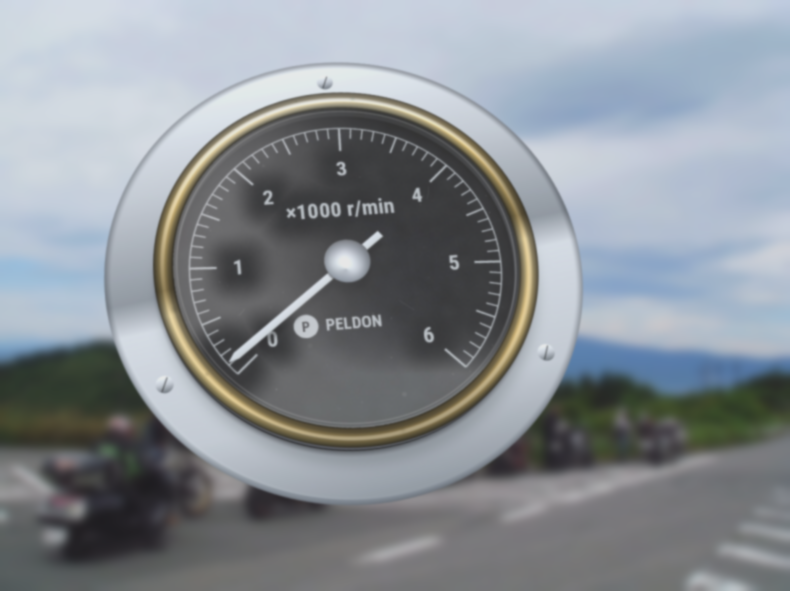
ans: rpm 100
